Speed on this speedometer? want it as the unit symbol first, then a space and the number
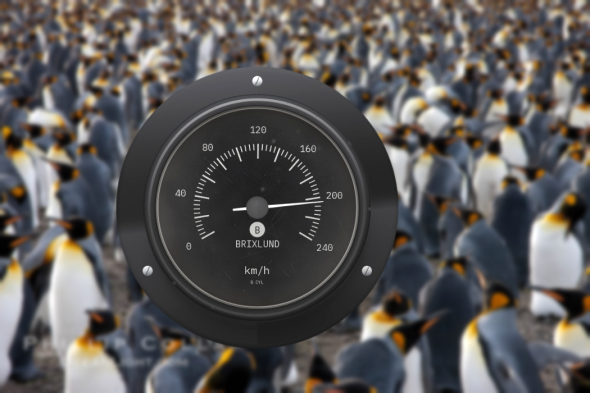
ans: km/h 204
